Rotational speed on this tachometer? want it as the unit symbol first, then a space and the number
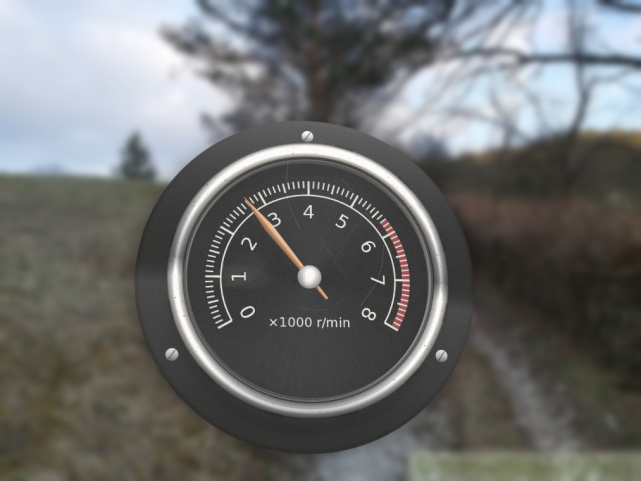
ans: rpm 2700
